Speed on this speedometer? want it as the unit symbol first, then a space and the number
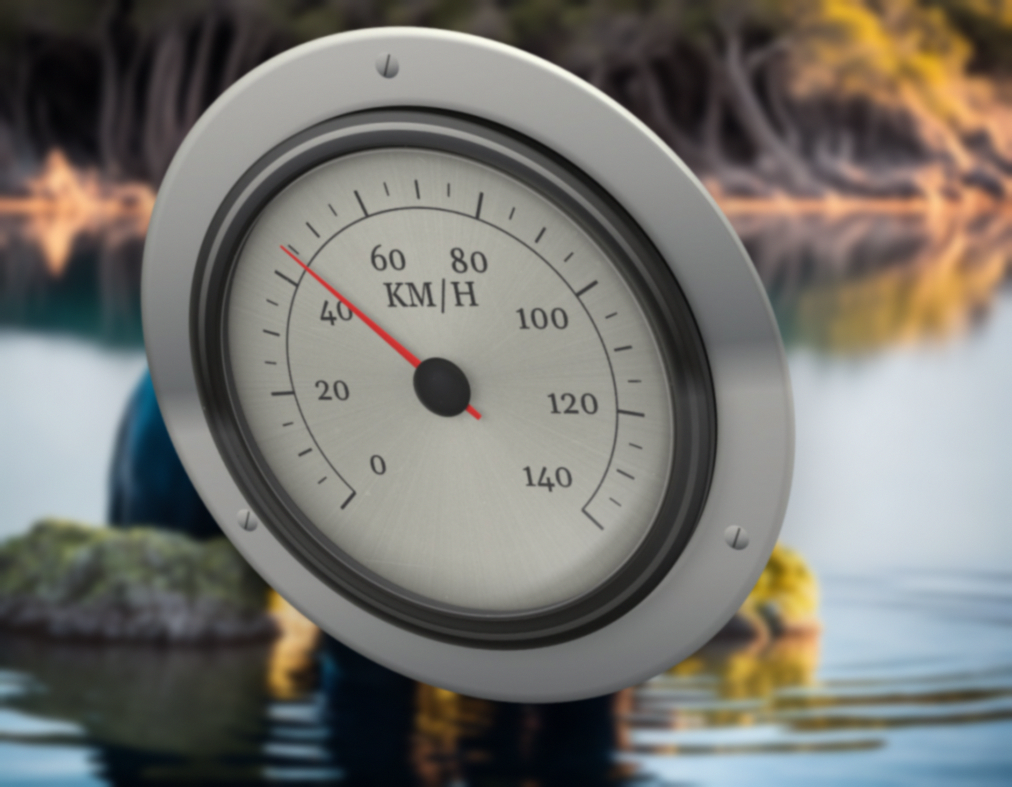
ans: km/h 45
